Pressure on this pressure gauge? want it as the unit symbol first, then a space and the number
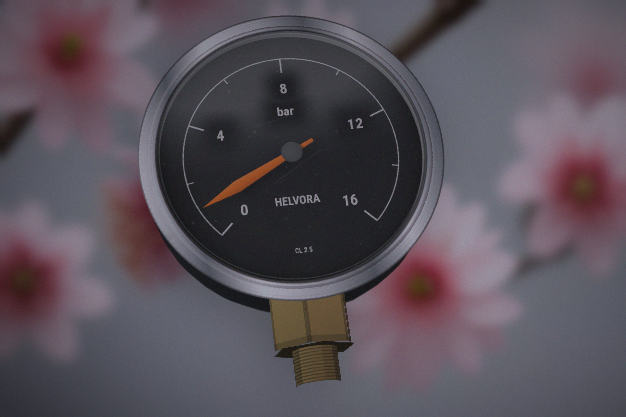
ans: bar 1
